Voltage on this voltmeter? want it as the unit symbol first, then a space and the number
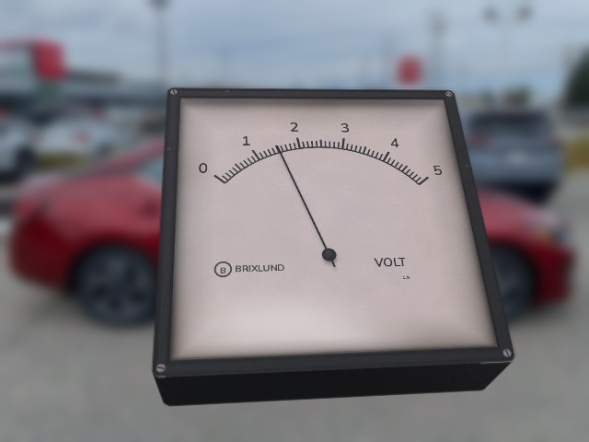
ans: V 1.5
